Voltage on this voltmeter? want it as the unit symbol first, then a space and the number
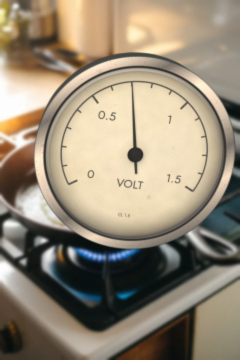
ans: V 0.7
